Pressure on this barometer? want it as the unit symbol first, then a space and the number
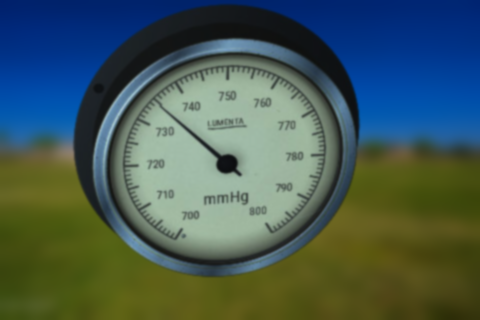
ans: mmHg 735
